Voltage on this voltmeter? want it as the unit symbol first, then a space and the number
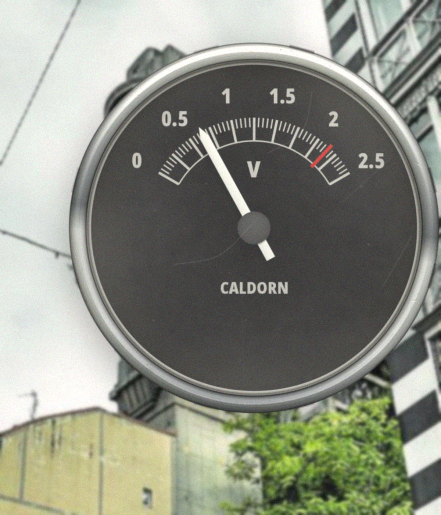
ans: V 0.65
